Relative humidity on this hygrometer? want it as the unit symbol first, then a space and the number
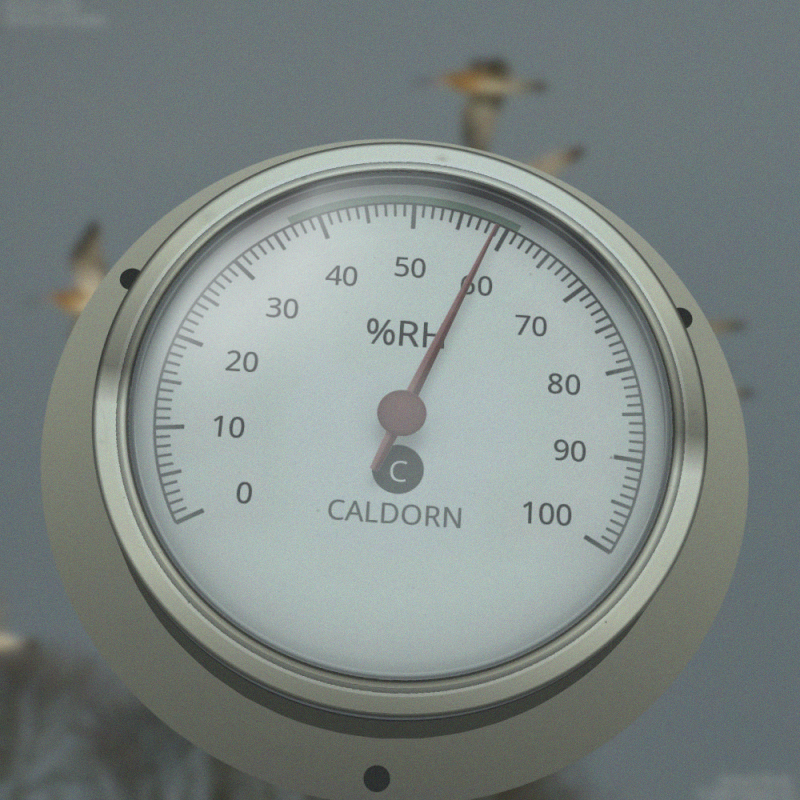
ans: % 59
